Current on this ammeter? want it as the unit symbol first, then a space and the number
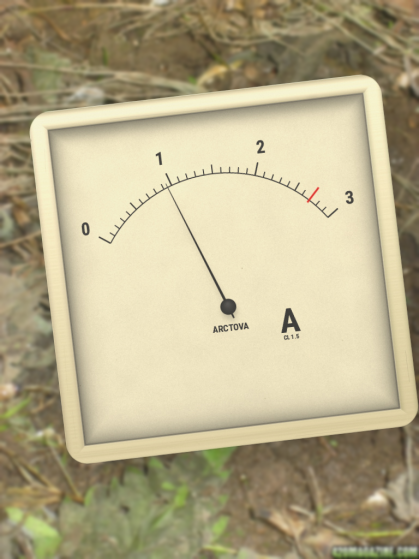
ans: A 0.95
